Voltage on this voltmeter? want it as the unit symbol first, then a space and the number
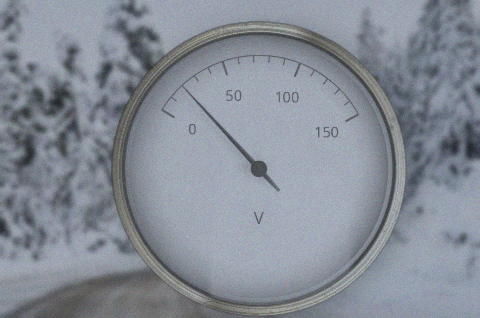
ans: V 20
